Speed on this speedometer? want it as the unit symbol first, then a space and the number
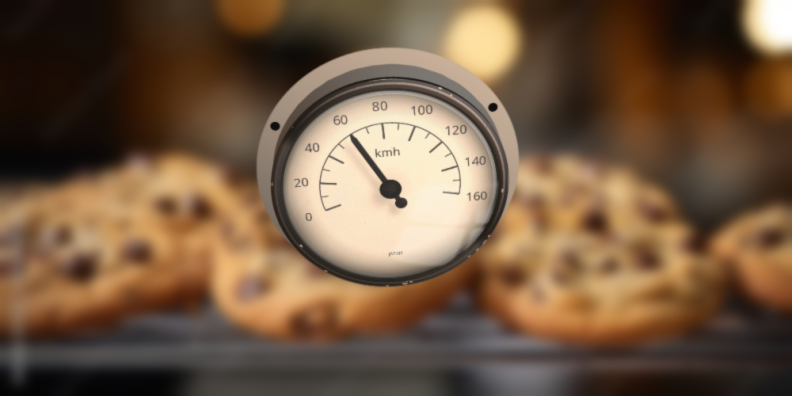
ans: km/h 60
